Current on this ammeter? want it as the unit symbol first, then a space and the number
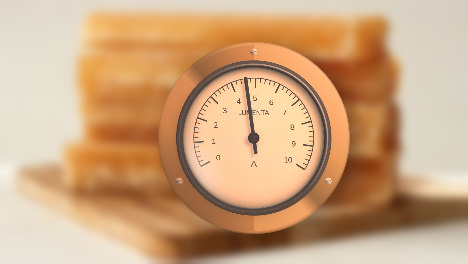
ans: A 4.6
